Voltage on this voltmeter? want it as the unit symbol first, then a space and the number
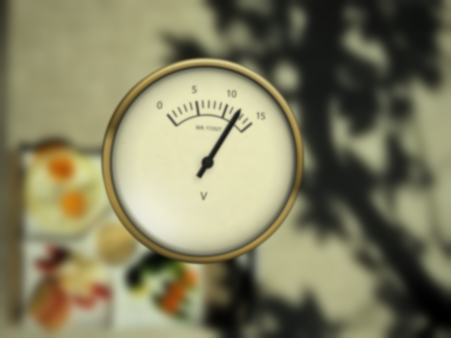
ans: V 12
